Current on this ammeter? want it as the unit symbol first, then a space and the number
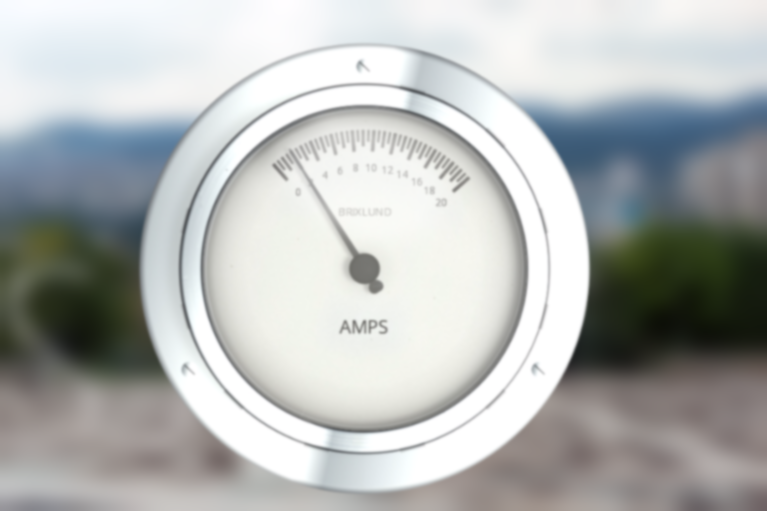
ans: A 2
